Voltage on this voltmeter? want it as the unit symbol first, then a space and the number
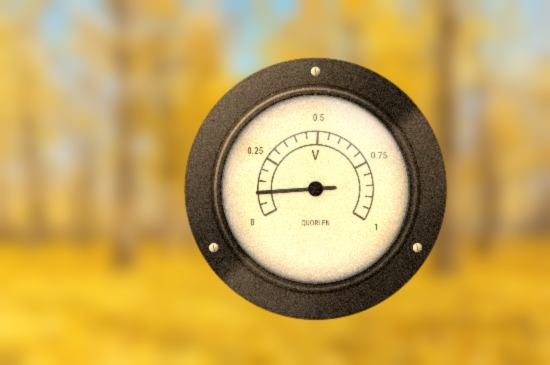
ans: V 0.1
